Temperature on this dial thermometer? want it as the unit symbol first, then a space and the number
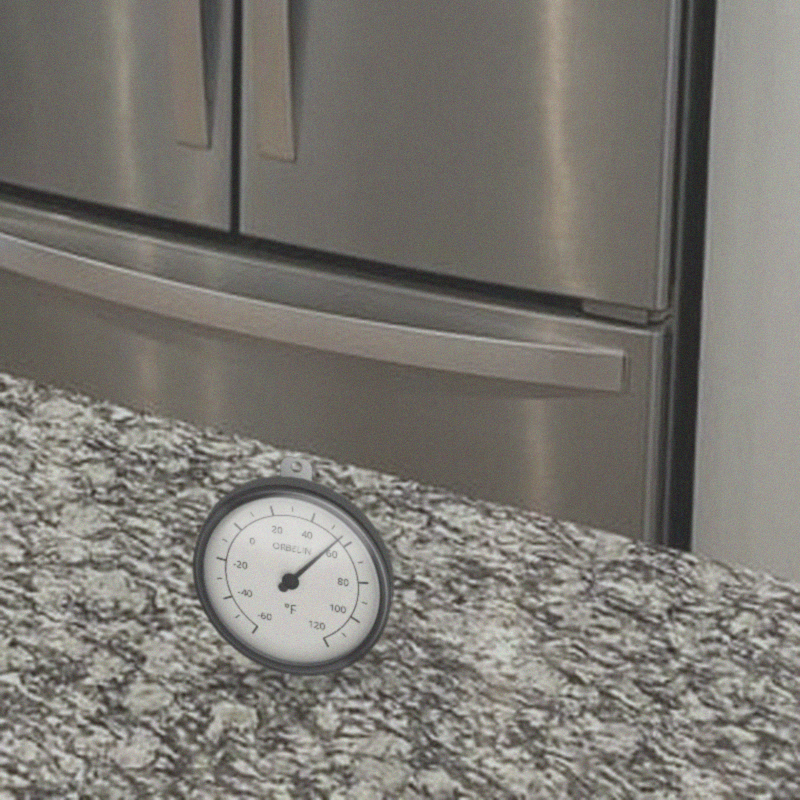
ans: °F 55
